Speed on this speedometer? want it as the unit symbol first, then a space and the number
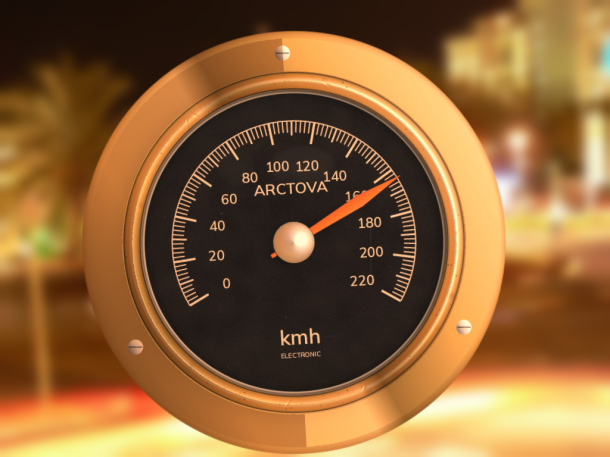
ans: km/h 164
